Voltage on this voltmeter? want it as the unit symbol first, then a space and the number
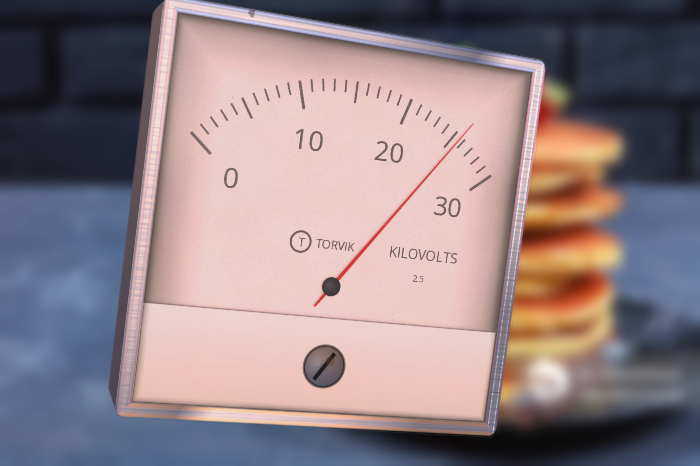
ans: kV 25.5
